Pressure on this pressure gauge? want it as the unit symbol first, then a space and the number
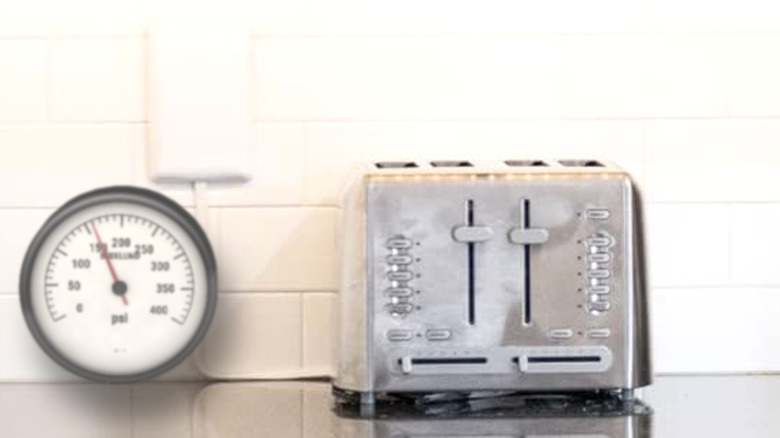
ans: psi 160
